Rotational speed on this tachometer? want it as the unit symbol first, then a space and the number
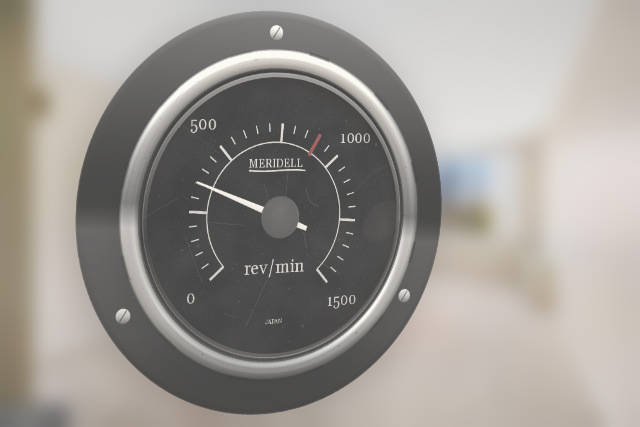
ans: rpm 350
